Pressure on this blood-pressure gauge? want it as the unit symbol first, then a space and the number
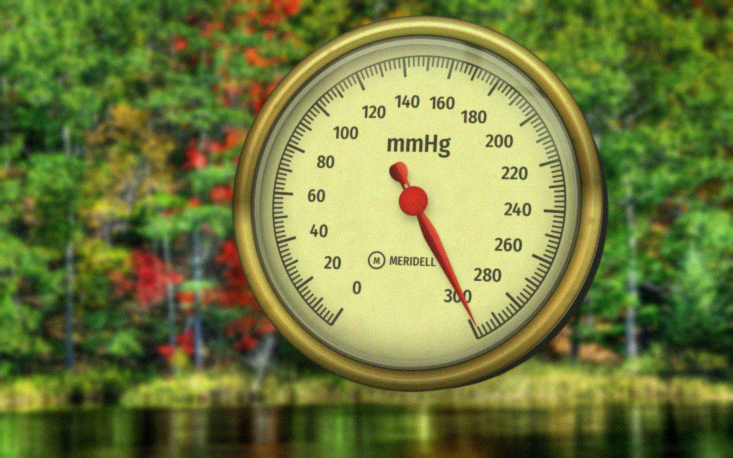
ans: mmHg 298
